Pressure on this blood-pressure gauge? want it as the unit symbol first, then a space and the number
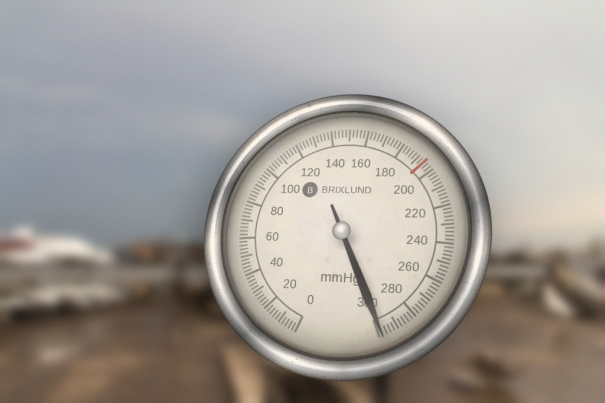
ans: mmHg 298
